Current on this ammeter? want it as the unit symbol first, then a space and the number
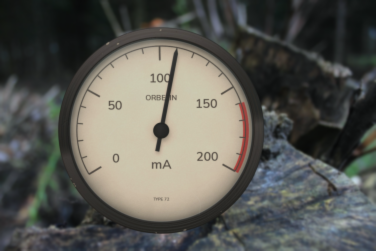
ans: mA 110
